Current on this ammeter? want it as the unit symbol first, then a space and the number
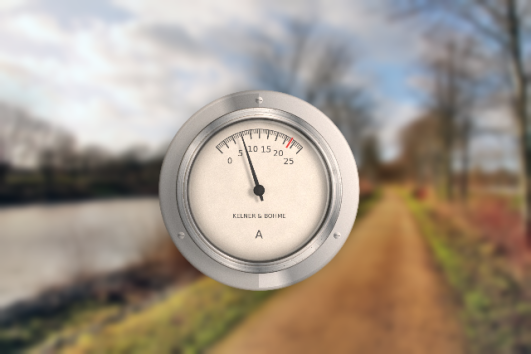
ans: A 7.5
